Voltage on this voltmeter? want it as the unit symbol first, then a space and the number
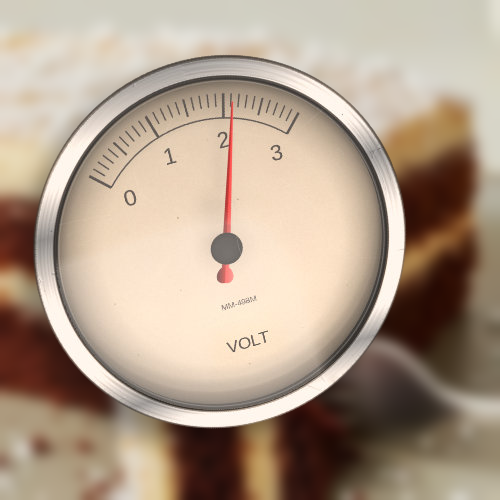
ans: V 2.1
